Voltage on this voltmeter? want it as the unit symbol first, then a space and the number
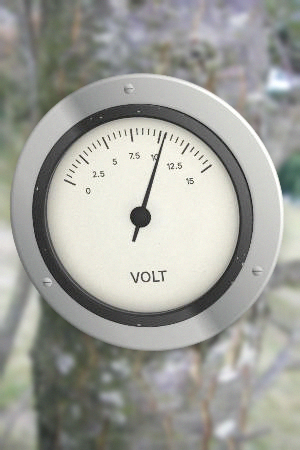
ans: V 10.5
